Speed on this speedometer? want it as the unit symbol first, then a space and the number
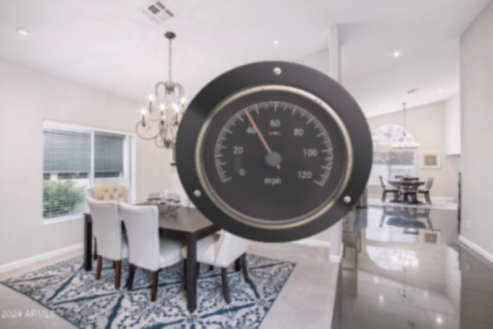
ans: mph 45
